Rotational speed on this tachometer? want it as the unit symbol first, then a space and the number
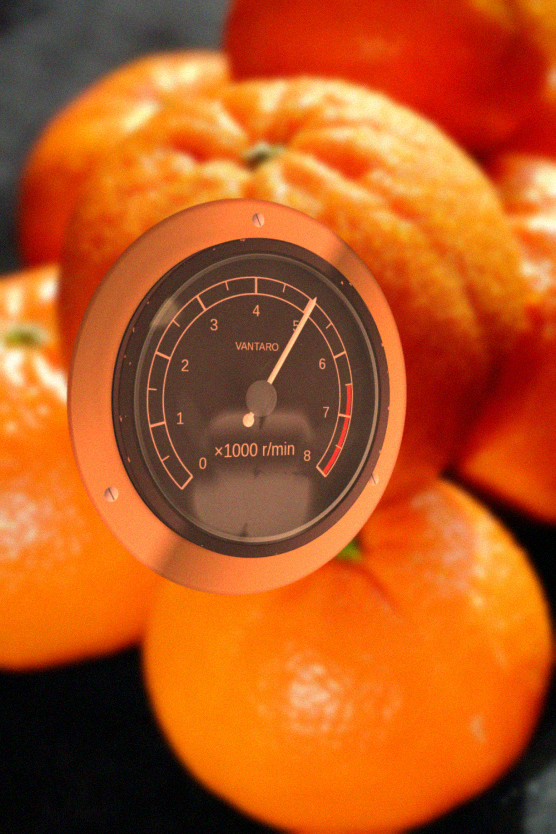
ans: rpm 5000
